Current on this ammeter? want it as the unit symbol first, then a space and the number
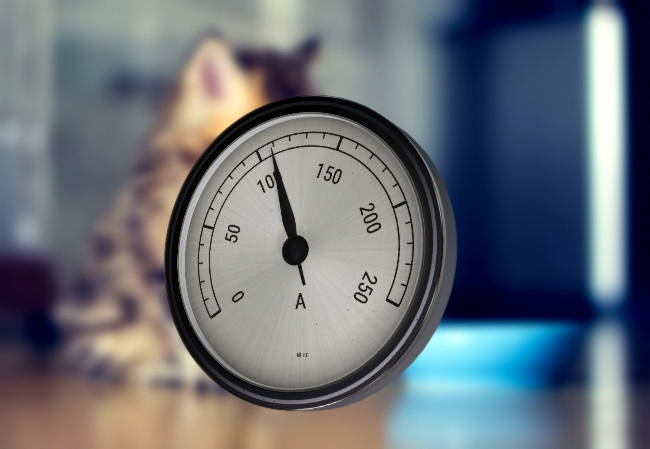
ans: A 110
